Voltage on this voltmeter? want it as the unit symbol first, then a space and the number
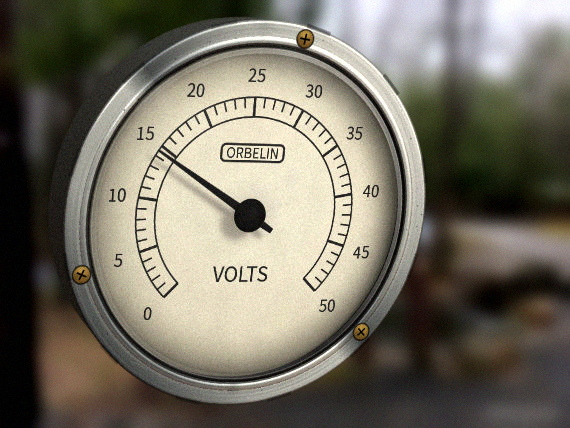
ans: V 14.5
